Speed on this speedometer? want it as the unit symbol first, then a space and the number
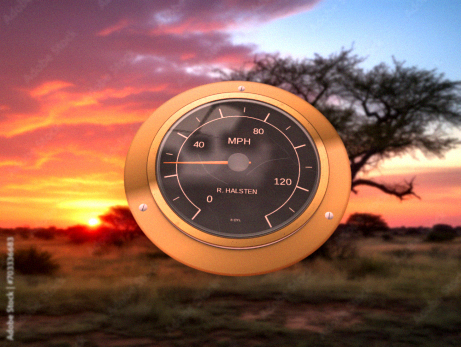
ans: mph 25
